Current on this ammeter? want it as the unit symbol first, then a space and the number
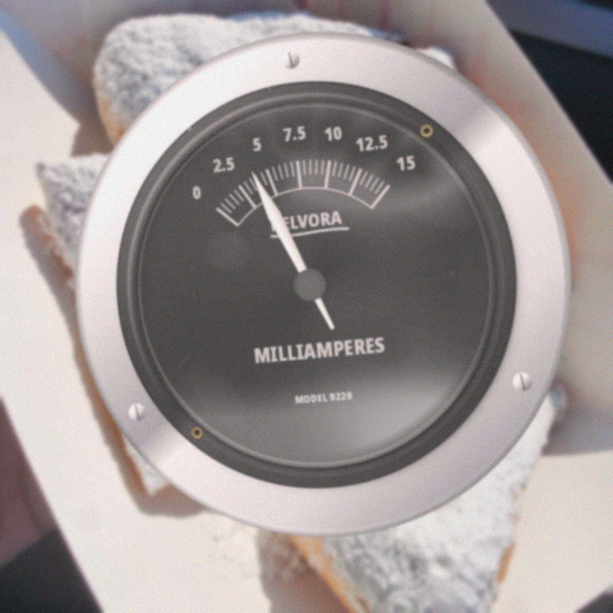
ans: mA 4
